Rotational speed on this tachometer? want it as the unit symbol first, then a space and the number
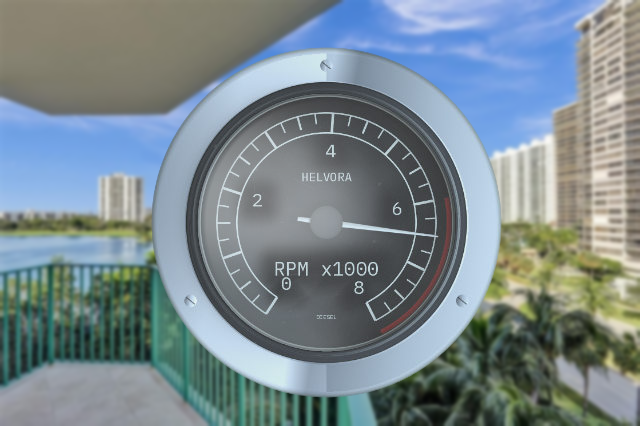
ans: rpm 6500
